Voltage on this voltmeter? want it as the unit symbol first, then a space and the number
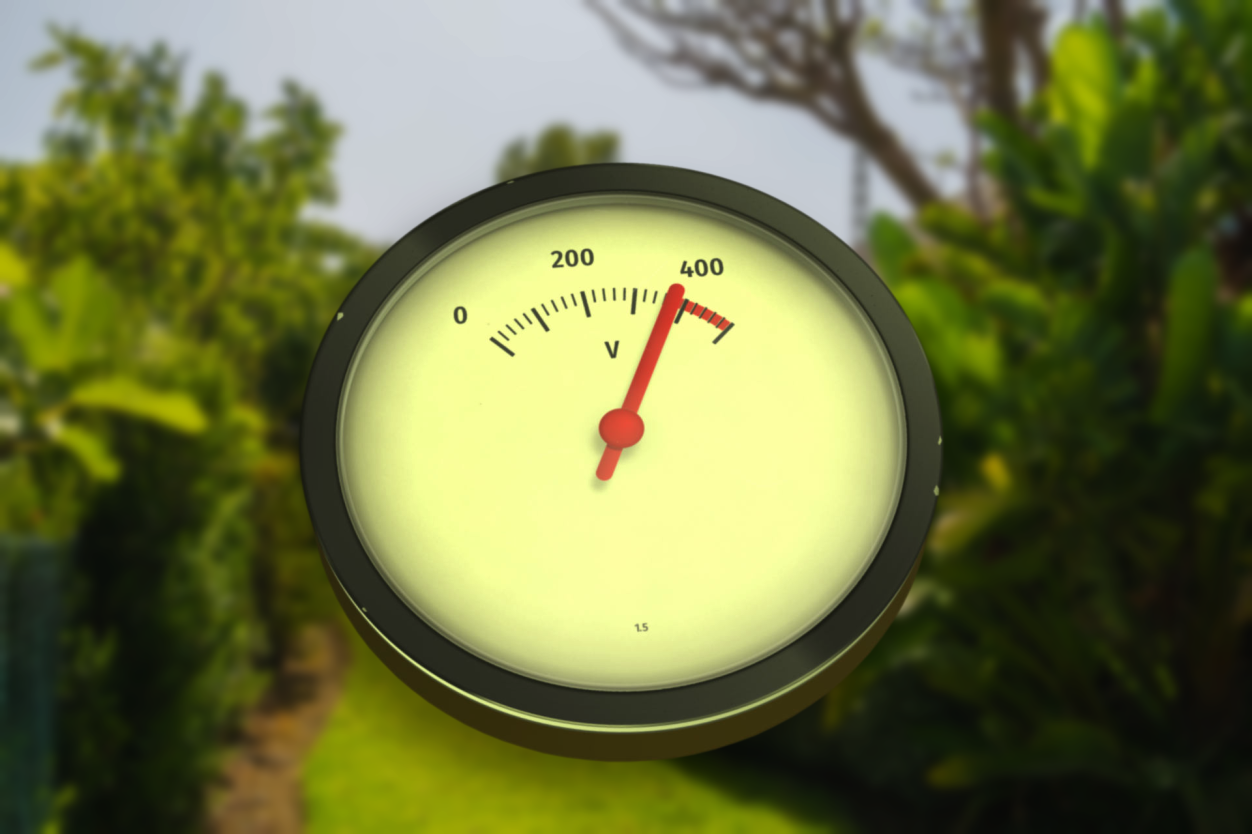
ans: V 380
